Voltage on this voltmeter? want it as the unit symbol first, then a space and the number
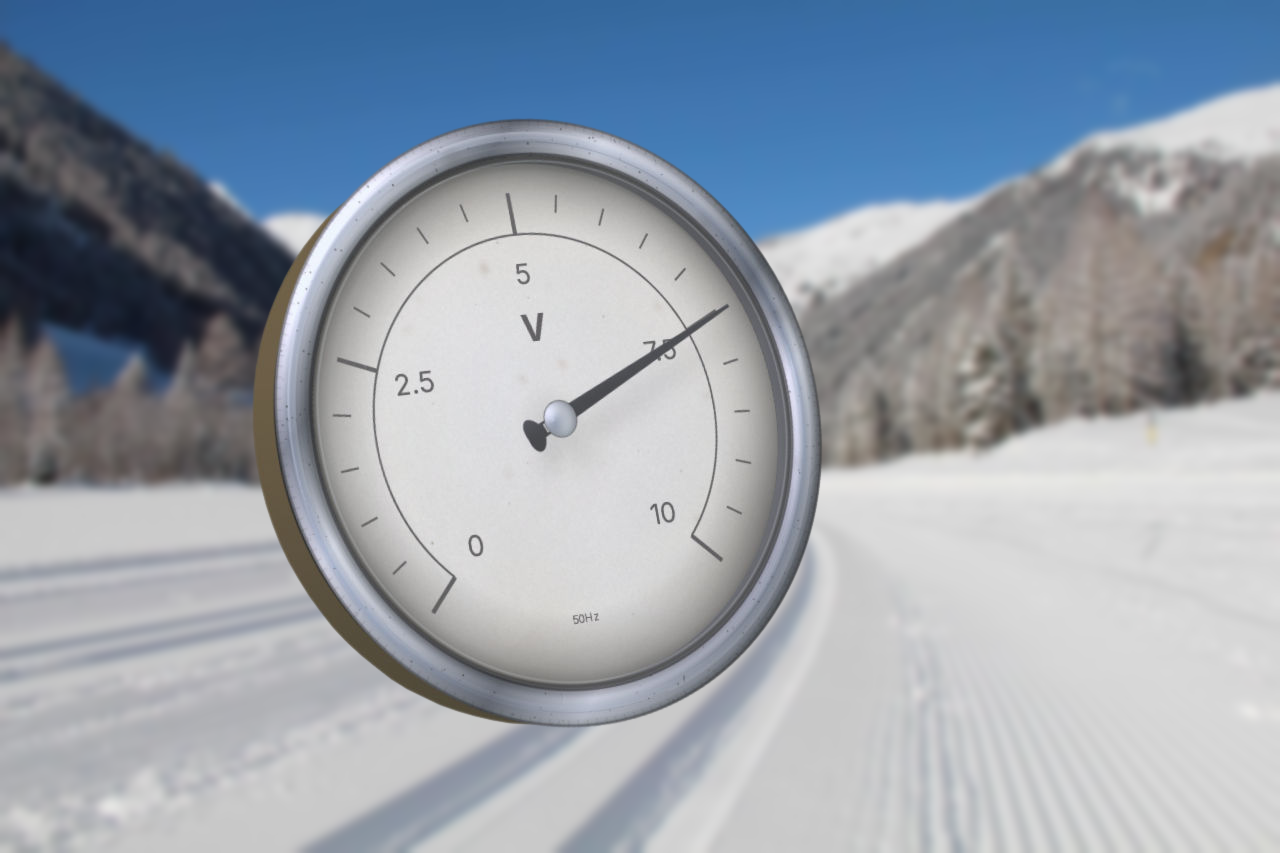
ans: V 7.5
